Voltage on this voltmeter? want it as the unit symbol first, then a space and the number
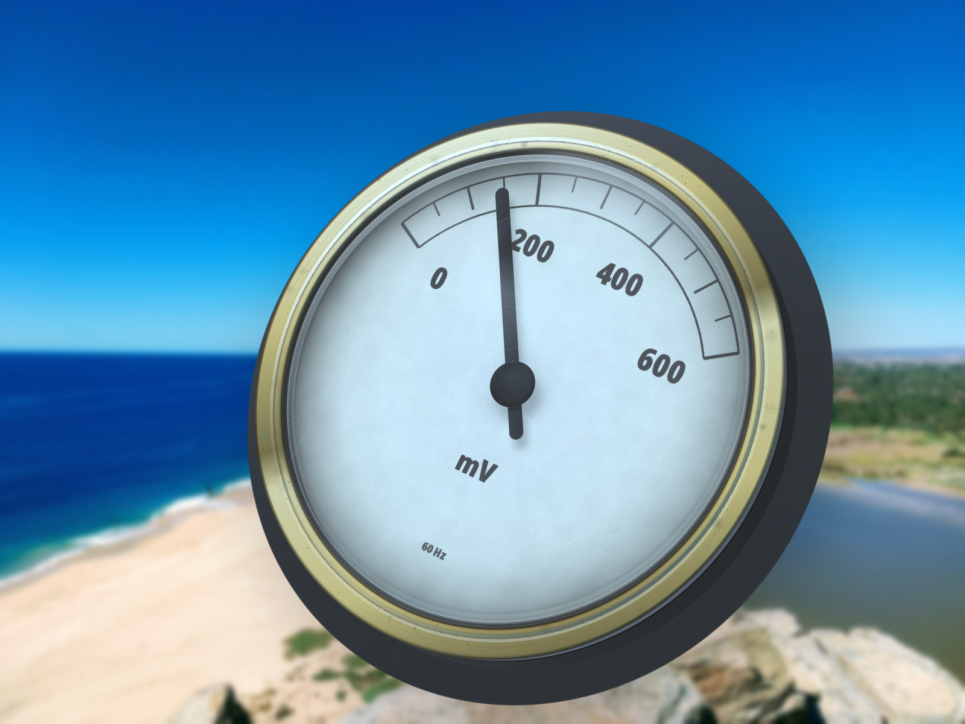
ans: mV 150
